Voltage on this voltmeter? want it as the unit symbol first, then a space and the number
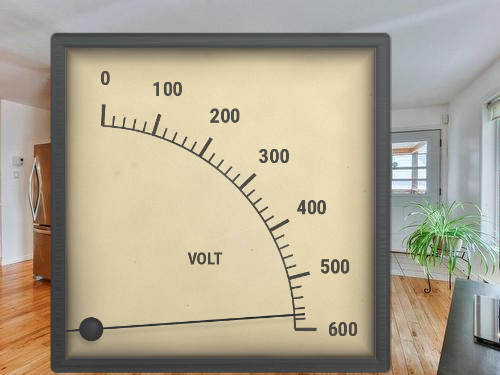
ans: V 570
